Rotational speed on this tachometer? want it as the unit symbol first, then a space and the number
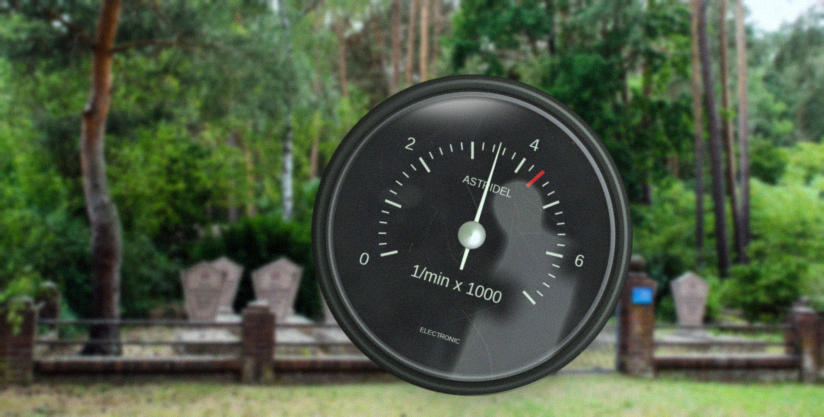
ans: rpm 3500
